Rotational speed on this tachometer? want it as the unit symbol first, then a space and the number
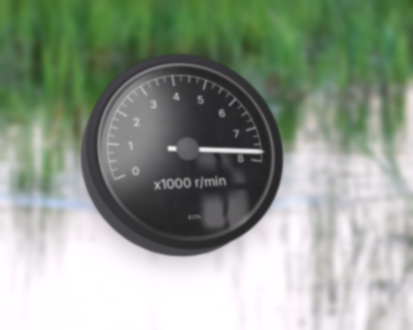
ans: rpm 7750
